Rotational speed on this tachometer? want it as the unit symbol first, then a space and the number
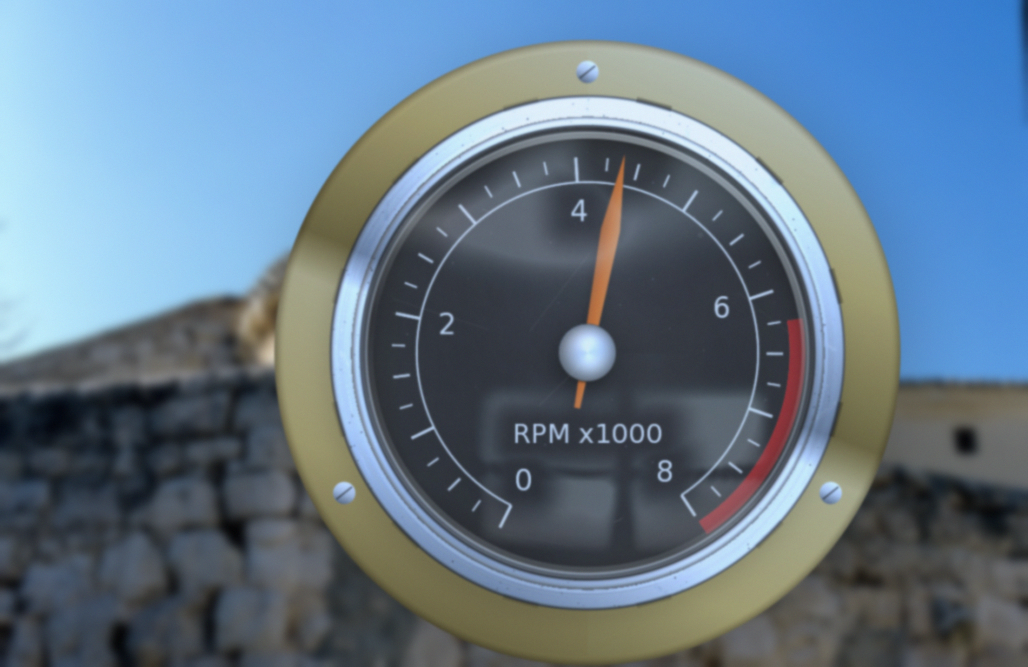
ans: rpm 4375
